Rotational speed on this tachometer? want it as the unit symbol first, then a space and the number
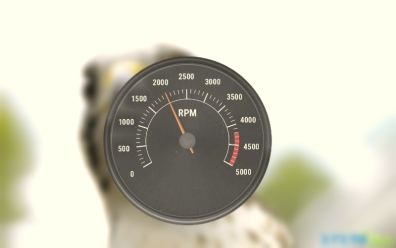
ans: rpm 2000
